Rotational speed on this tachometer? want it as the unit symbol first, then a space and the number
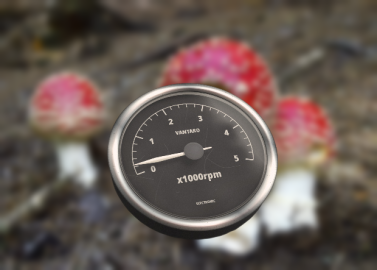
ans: rpm 200
